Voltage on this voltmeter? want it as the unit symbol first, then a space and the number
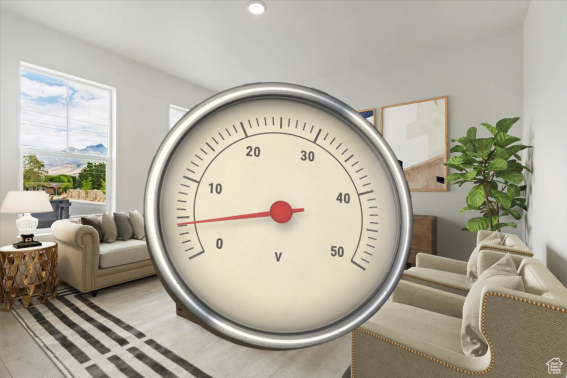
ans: V 4
